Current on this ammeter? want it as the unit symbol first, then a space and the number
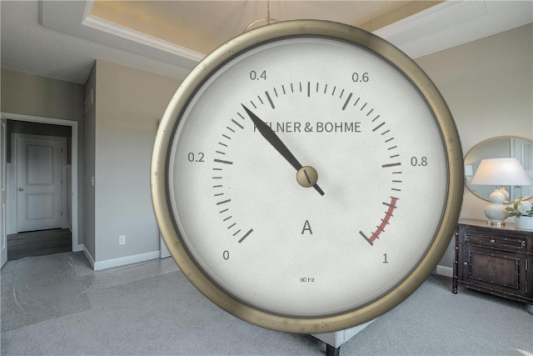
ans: A 0.34
